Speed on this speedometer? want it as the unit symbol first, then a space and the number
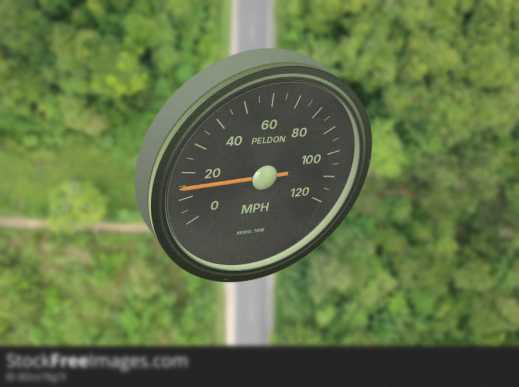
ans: mph 15
